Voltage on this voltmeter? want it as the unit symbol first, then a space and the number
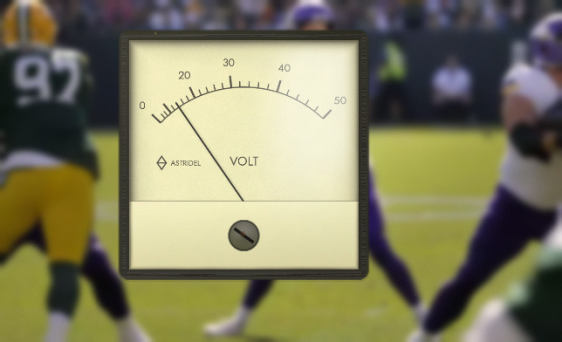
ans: V 14
